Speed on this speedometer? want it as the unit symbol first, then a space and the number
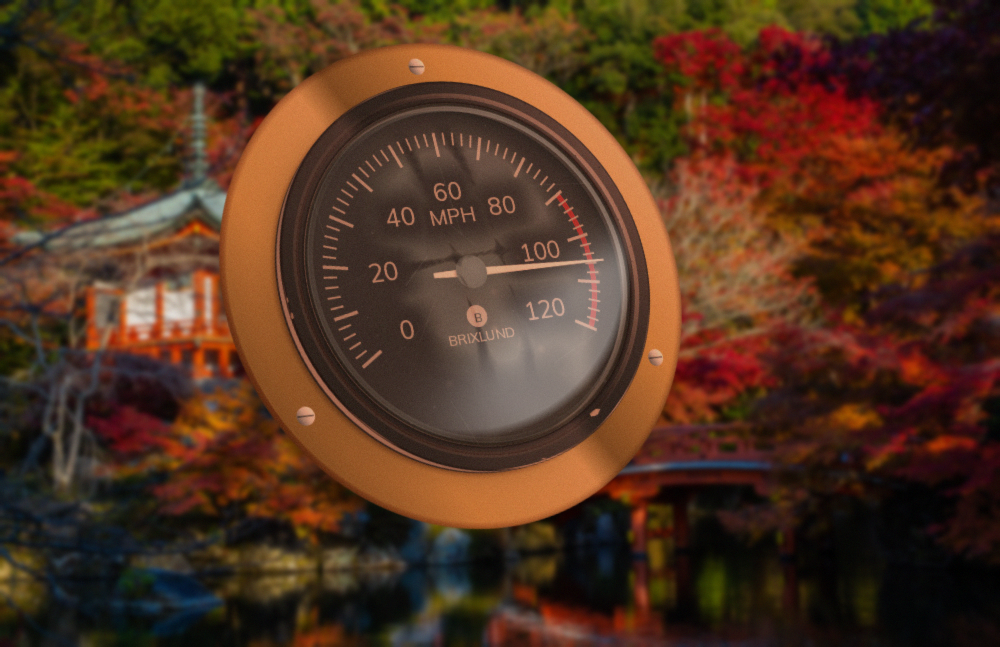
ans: mph 106
